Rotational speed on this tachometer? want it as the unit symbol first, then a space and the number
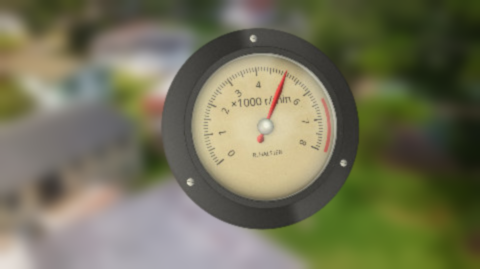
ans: rpm 5000
